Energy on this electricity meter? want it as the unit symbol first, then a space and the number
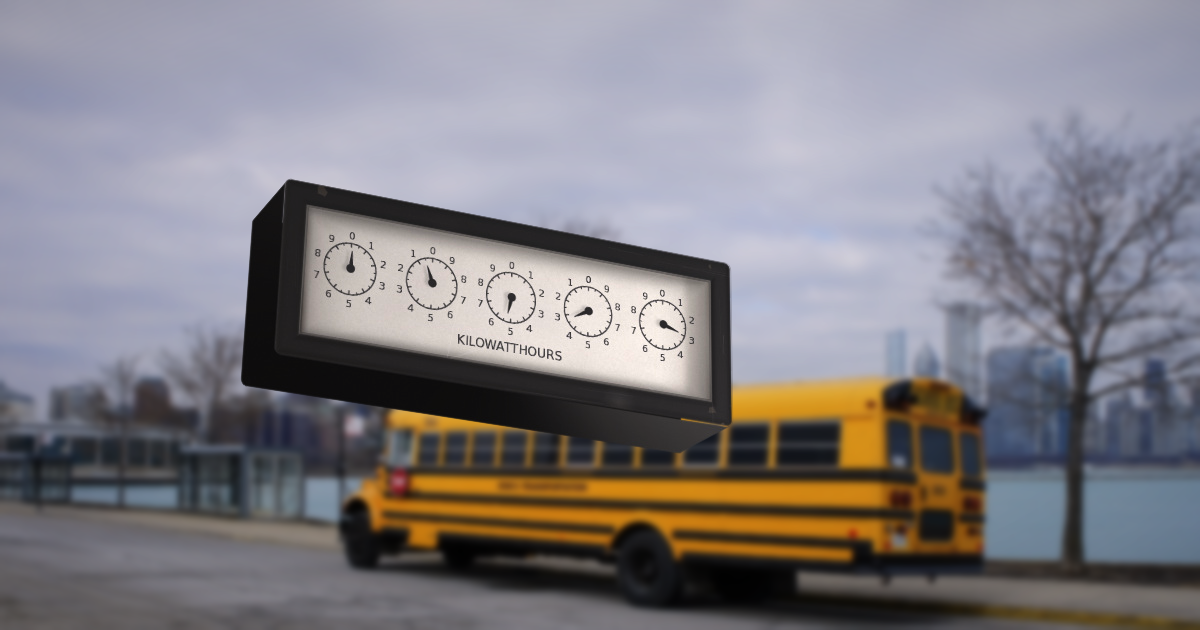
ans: kWh 533
